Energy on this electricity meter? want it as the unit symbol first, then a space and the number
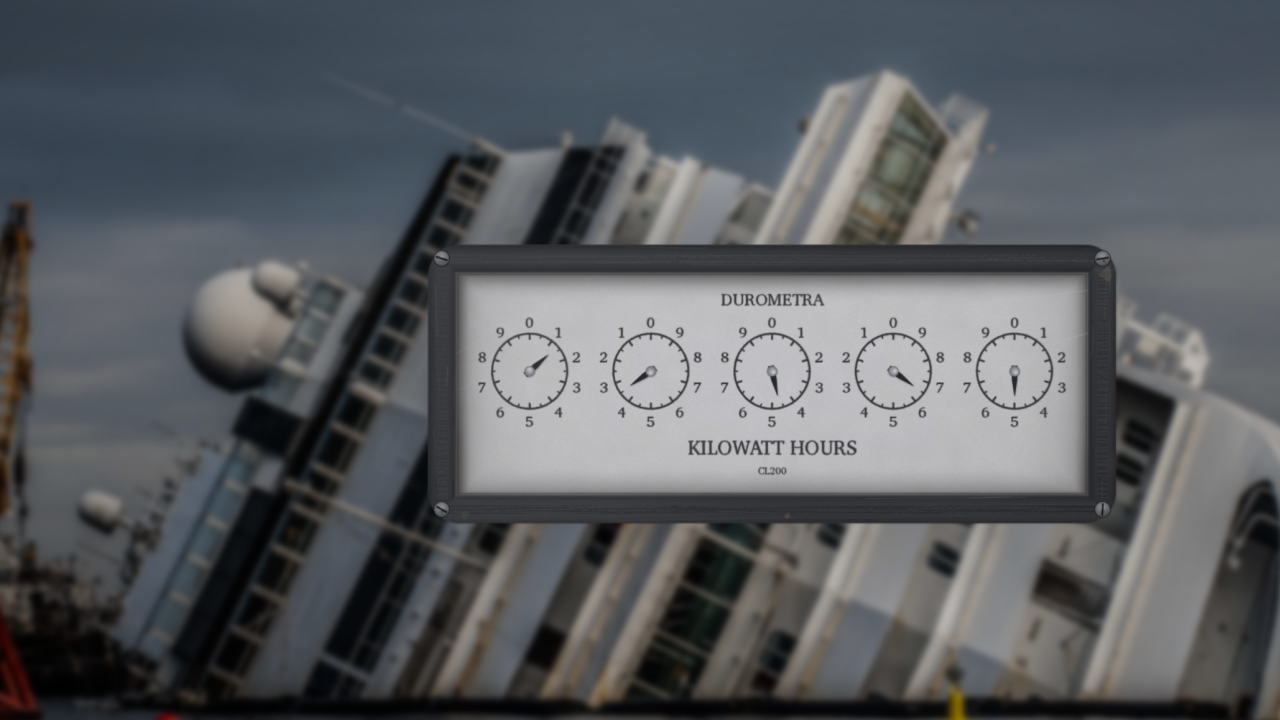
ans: kWh 13465
